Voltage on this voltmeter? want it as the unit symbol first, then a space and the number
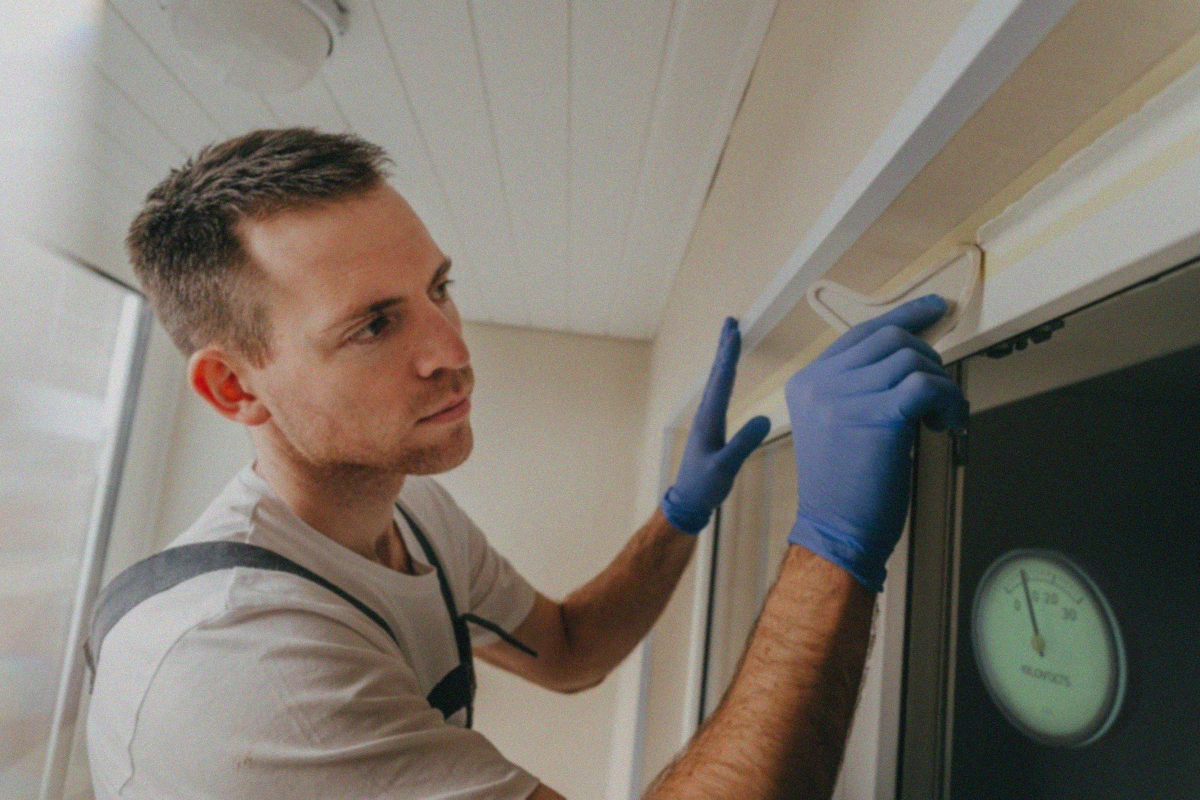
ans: kV 10
